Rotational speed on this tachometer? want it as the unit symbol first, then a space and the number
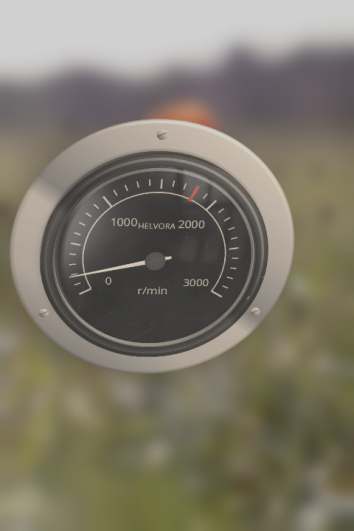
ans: rpm 200
